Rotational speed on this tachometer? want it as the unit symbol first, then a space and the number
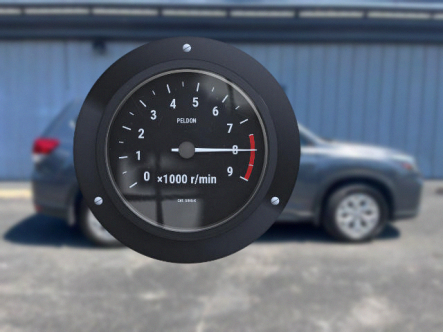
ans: rpm 8000
